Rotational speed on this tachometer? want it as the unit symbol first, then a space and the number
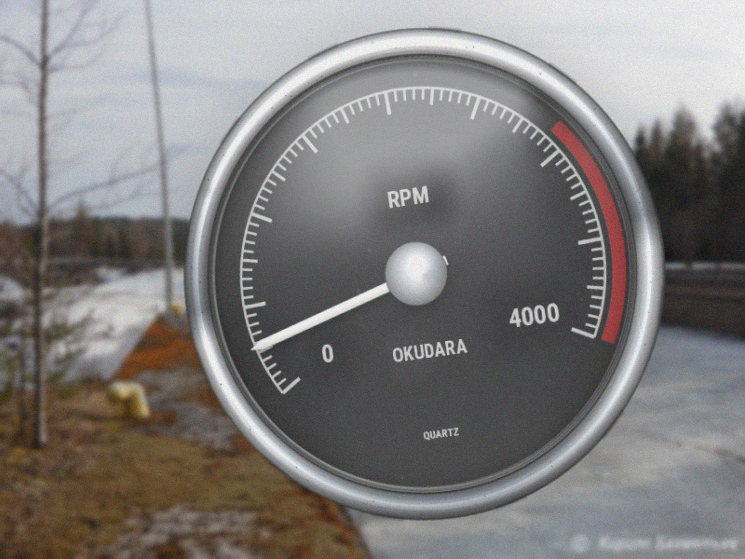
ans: rpm 275
